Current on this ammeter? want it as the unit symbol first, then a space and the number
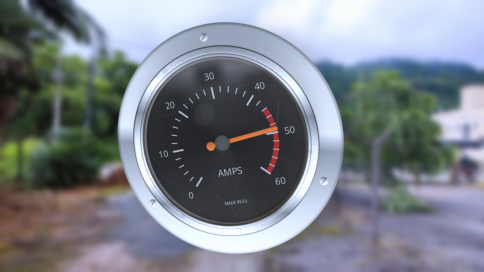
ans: A 49
